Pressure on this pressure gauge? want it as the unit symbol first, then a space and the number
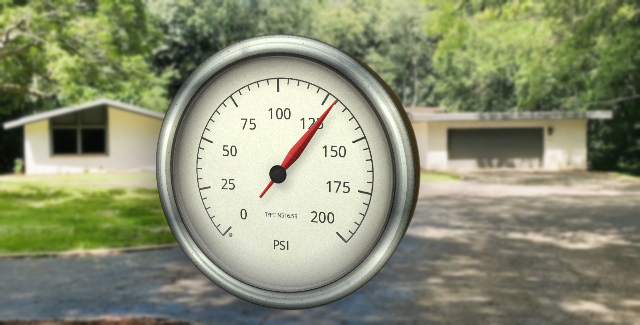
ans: psi 130
